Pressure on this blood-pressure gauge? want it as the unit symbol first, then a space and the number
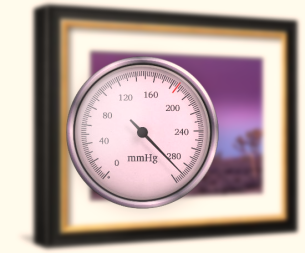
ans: mmHg 290
